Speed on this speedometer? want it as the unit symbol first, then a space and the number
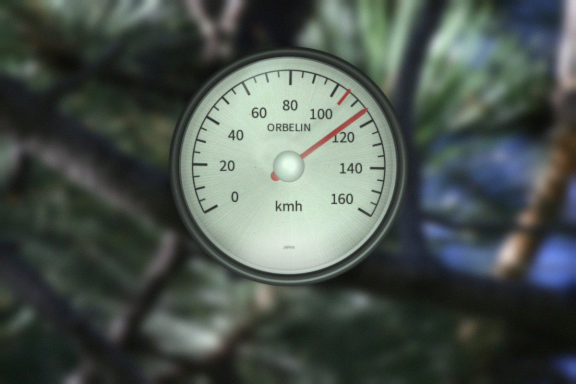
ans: km/h 115
